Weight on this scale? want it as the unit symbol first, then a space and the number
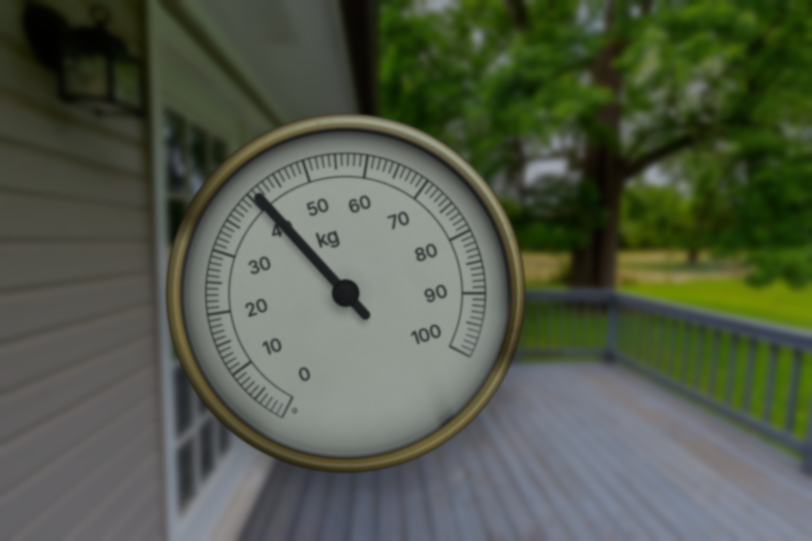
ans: kg 41
